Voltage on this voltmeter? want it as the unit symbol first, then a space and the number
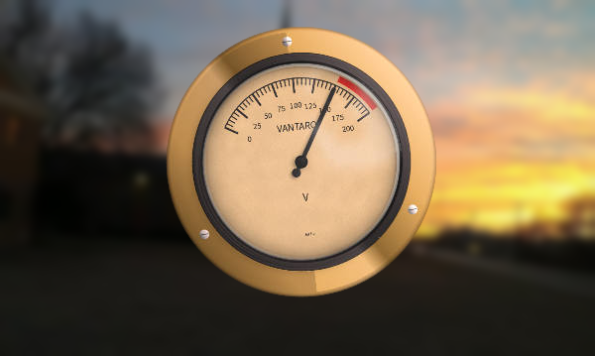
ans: V 150
